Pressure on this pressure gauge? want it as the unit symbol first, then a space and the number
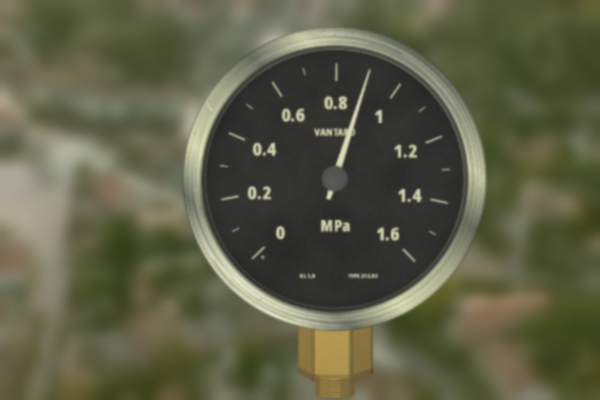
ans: MPa 0.9
